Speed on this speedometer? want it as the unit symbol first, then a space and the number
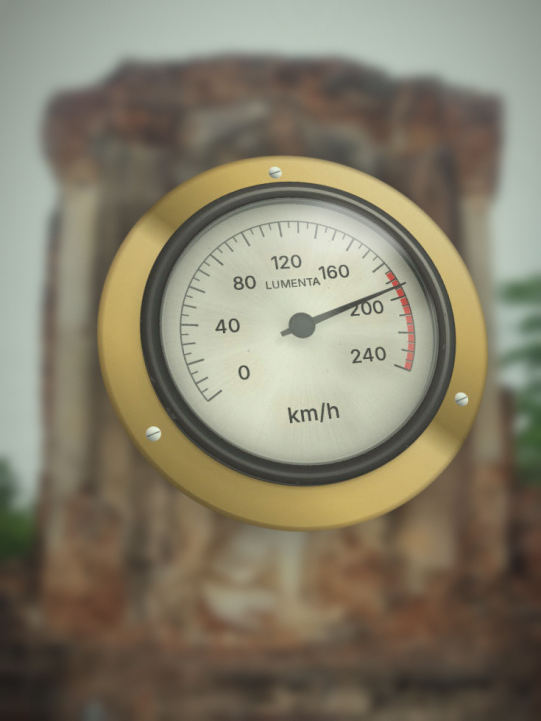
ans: km/h 195
